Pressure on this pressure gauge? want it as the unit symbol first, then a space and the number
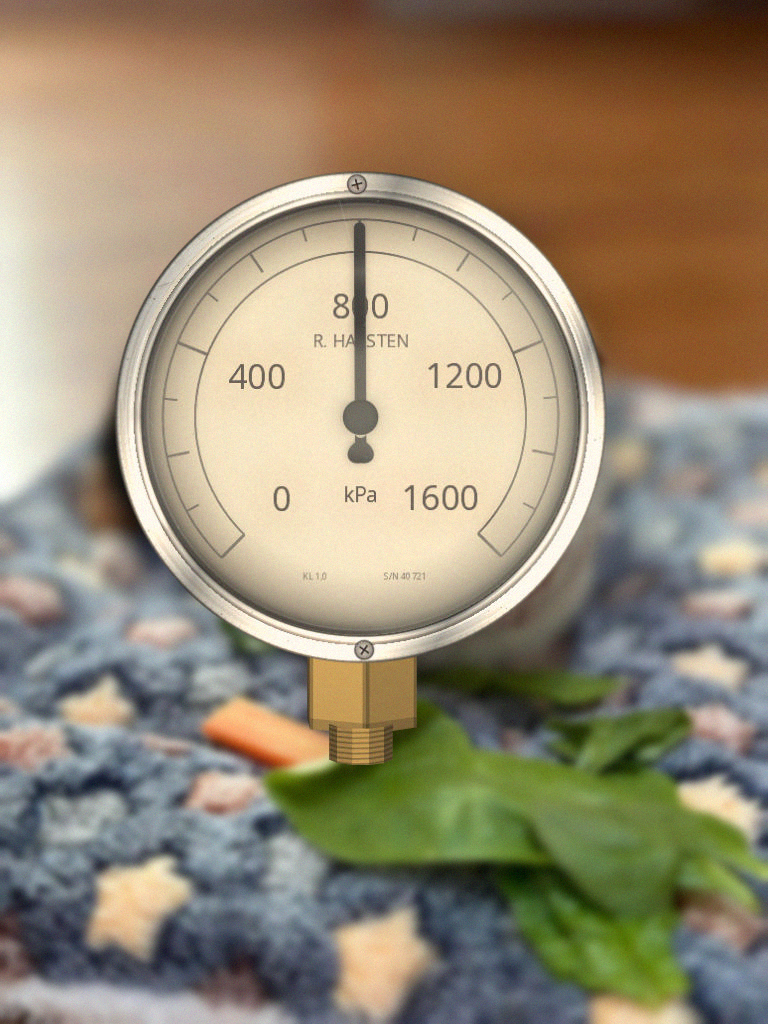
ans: kPa 800
